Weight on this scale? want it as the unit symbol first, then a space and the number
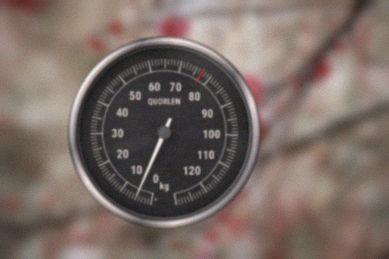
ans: kg 5
